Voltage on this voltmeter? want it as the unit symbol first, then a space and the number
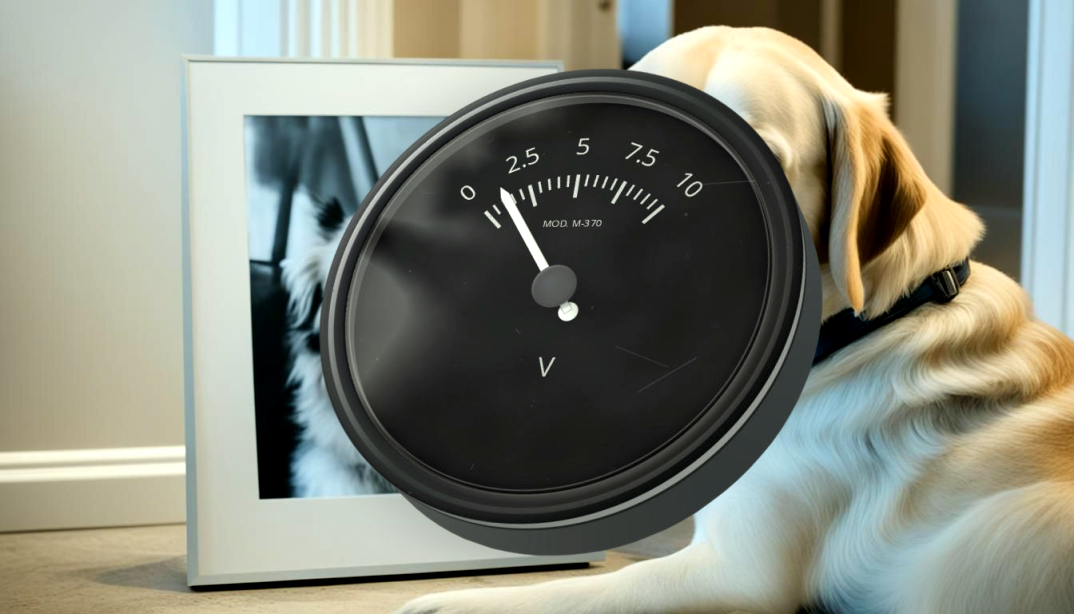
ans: V 1.25
